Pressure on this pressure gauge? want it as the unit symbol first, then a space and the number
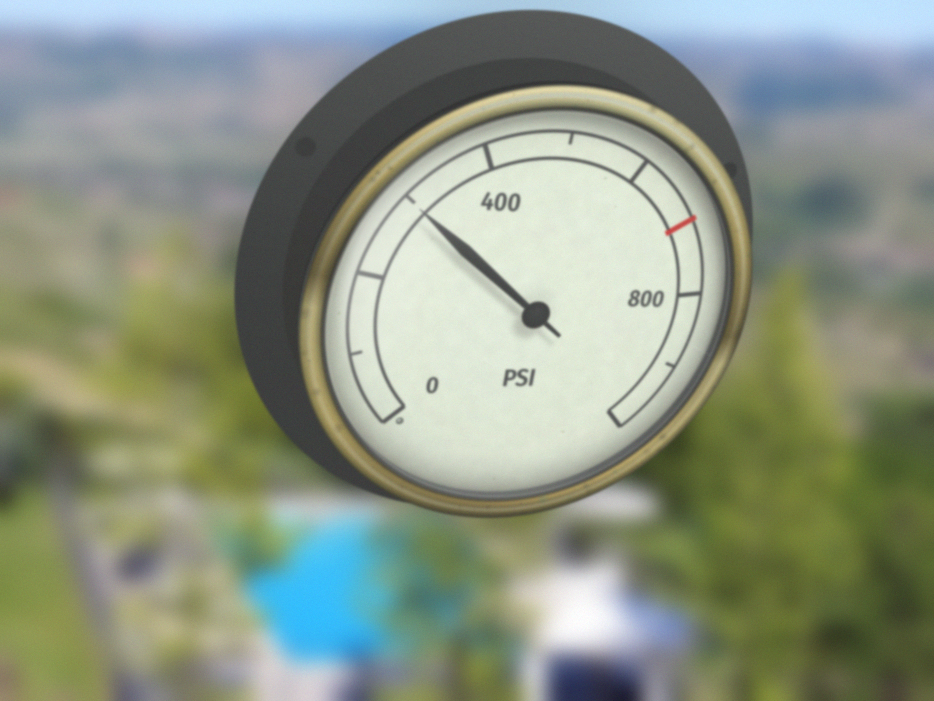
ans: psi 300
